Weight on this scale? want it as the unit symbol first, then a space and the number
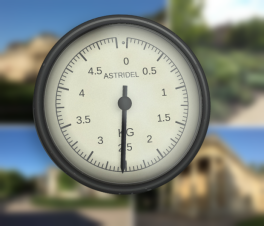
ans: kg 2.55
